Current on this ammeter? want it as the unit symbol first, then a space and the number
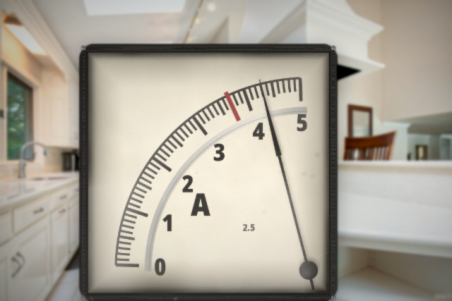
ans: A 4.3
